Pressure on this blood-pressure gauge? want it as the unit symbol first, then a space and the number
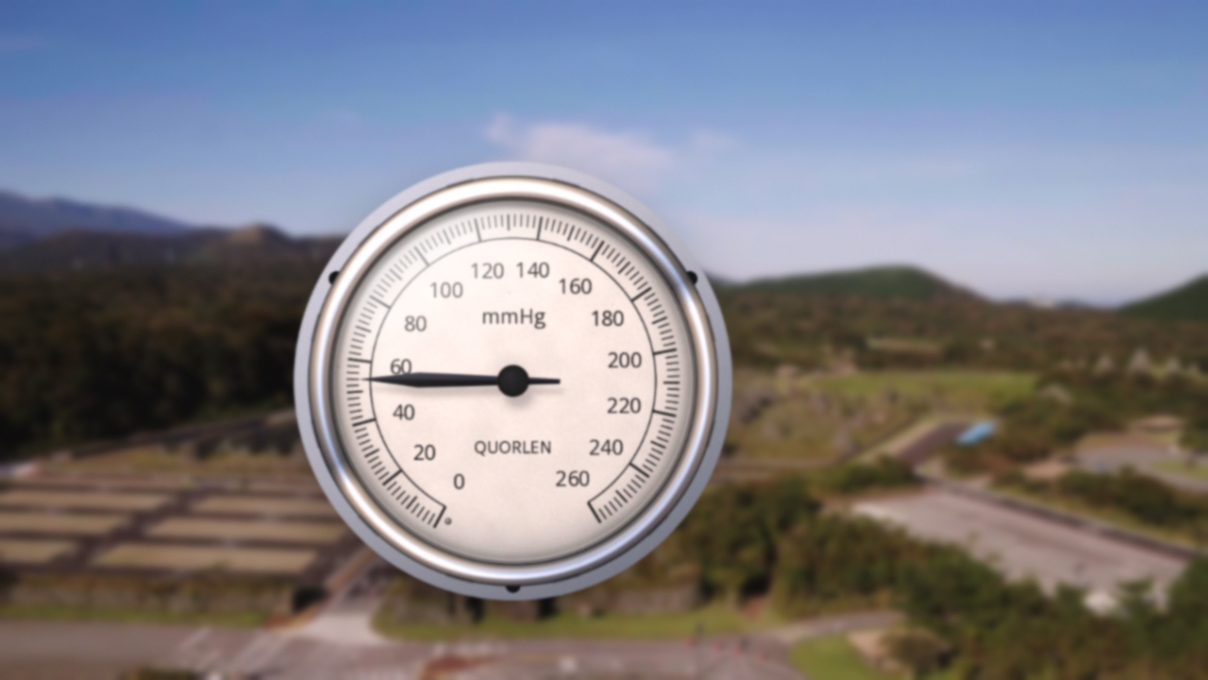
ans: mmHg 54
